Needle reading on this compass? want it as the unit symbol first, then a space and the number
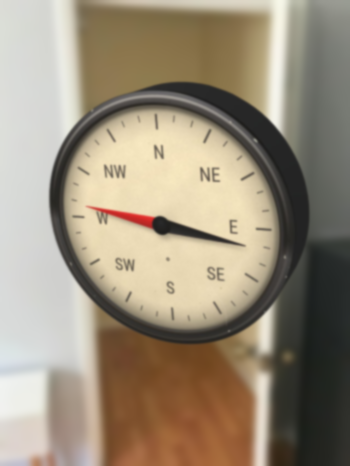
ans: ° 280
